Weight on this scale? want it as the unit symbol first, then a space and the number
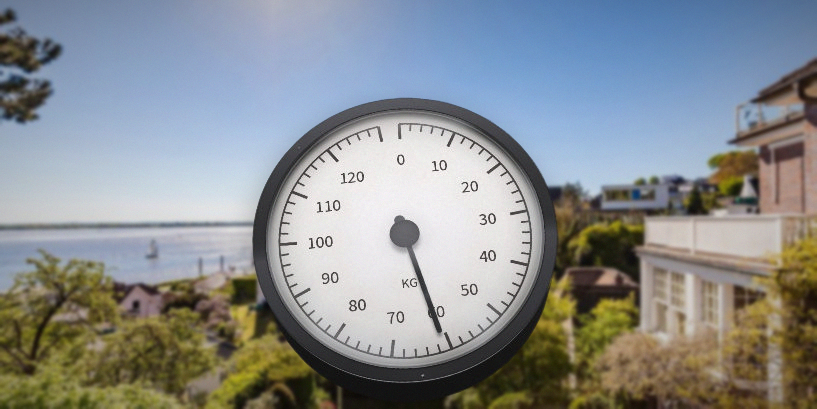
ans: kg 61
